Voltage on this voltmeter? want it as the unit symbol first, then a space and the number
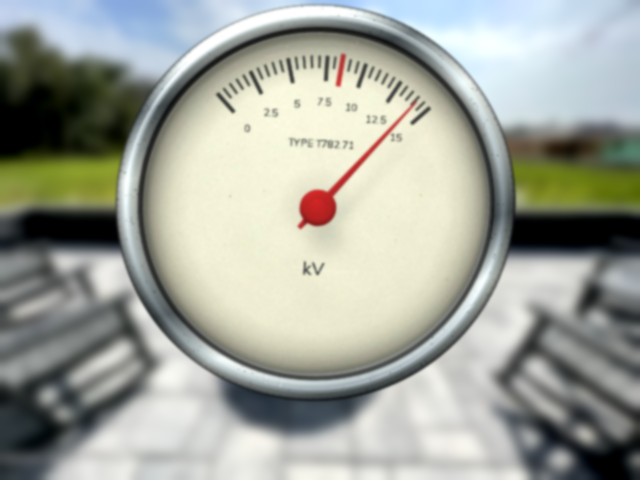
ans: kV 14
